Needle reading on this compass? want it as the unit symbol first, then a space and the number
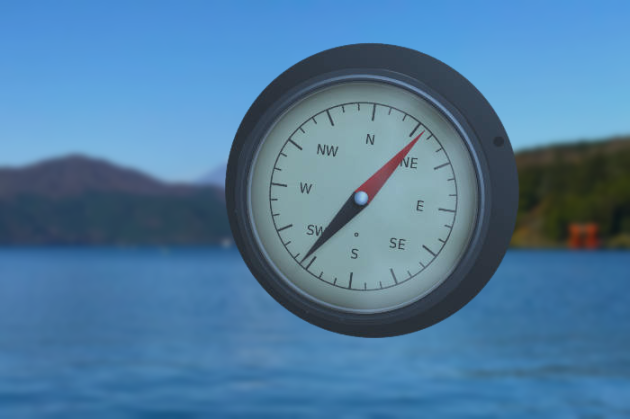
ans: ° 35
